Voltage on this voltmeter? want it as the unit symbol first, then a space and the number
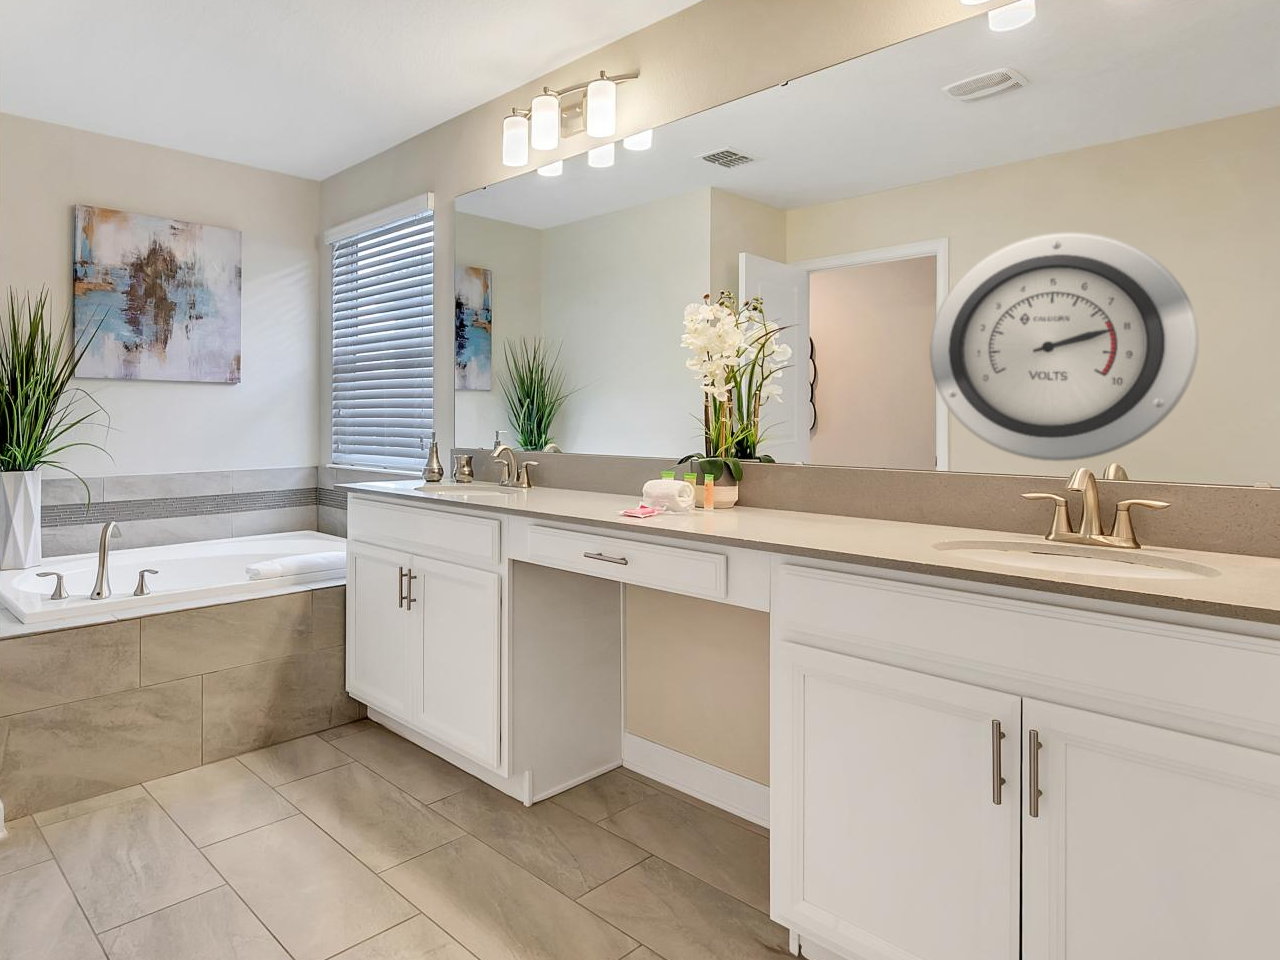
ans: V 8
